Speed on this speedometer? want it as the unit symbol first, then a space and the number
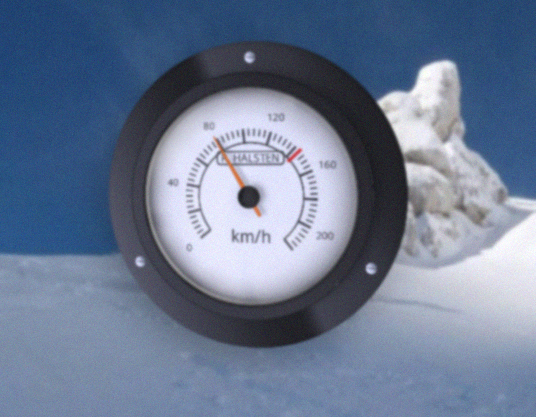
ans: km/h 80
